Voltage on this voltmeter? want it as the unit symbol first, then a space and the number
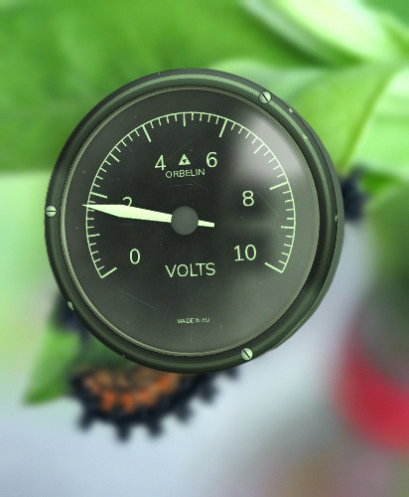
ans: V 1.7
